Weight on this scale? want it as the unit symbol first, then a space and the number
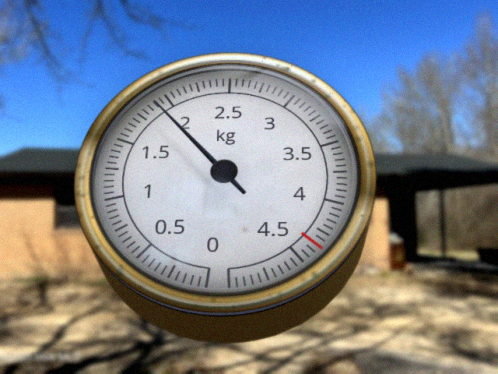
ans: kg 1.9
